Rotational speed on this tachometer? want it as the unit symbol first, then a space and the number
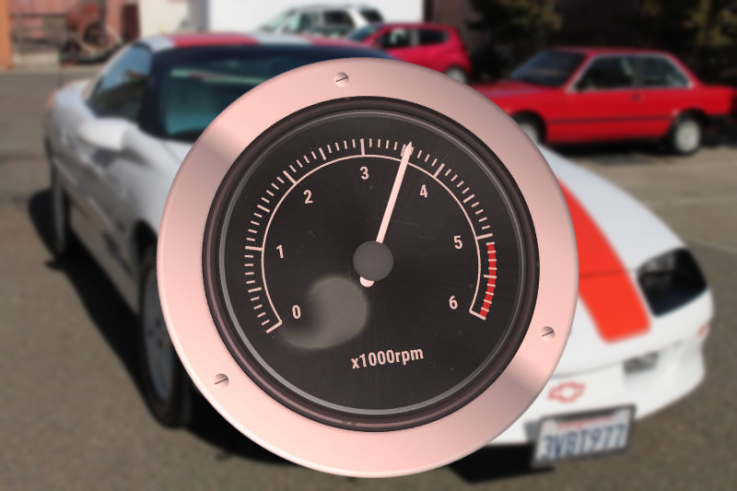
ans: rpm 3550
